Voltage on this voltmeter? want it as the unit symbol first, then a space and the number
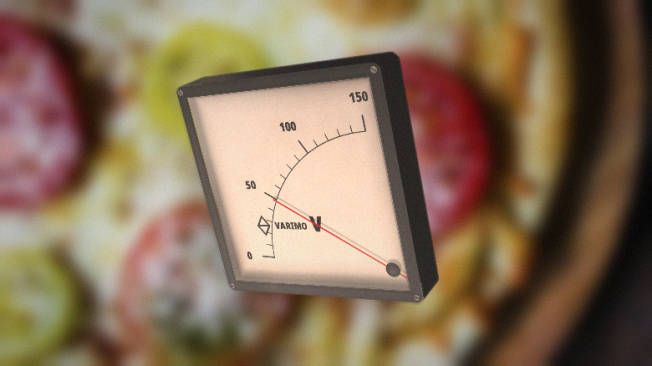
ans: V 50
